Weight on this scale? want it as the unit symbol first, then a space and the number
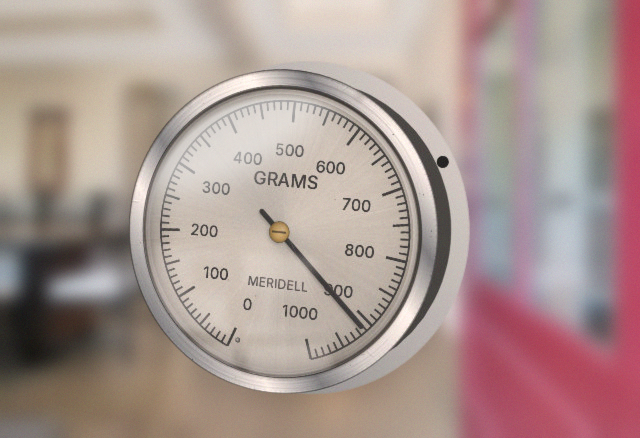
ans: g 910
